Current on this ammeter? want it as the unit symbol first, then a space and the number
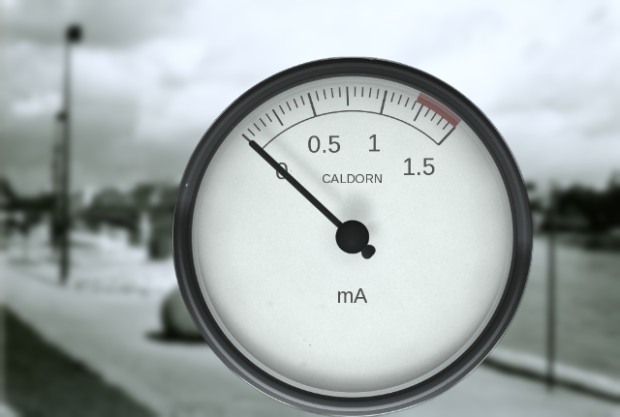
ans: mA 0
